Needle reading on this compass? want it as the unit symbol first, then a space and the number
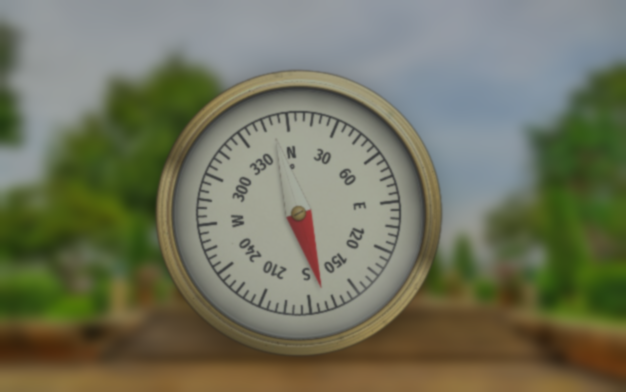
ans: ° 170
